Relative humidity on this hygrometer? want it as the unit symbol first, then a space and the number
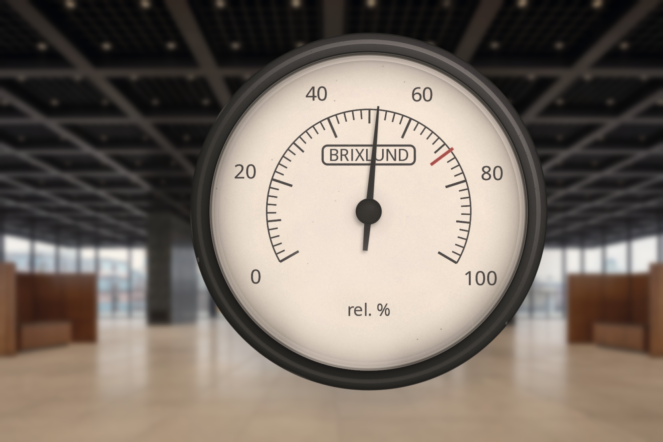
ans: % 52
